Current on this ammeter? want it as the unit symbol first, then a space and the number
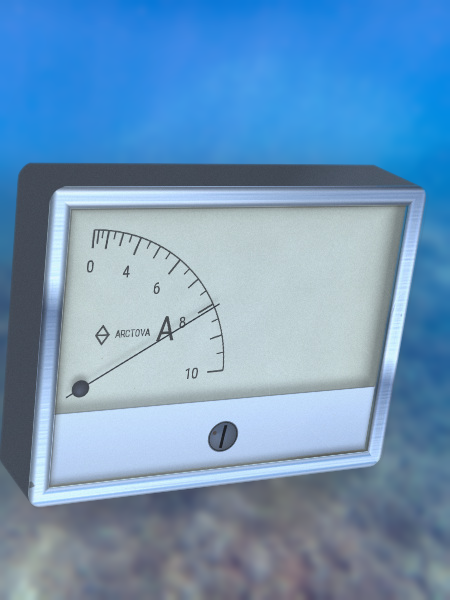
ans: A 8
